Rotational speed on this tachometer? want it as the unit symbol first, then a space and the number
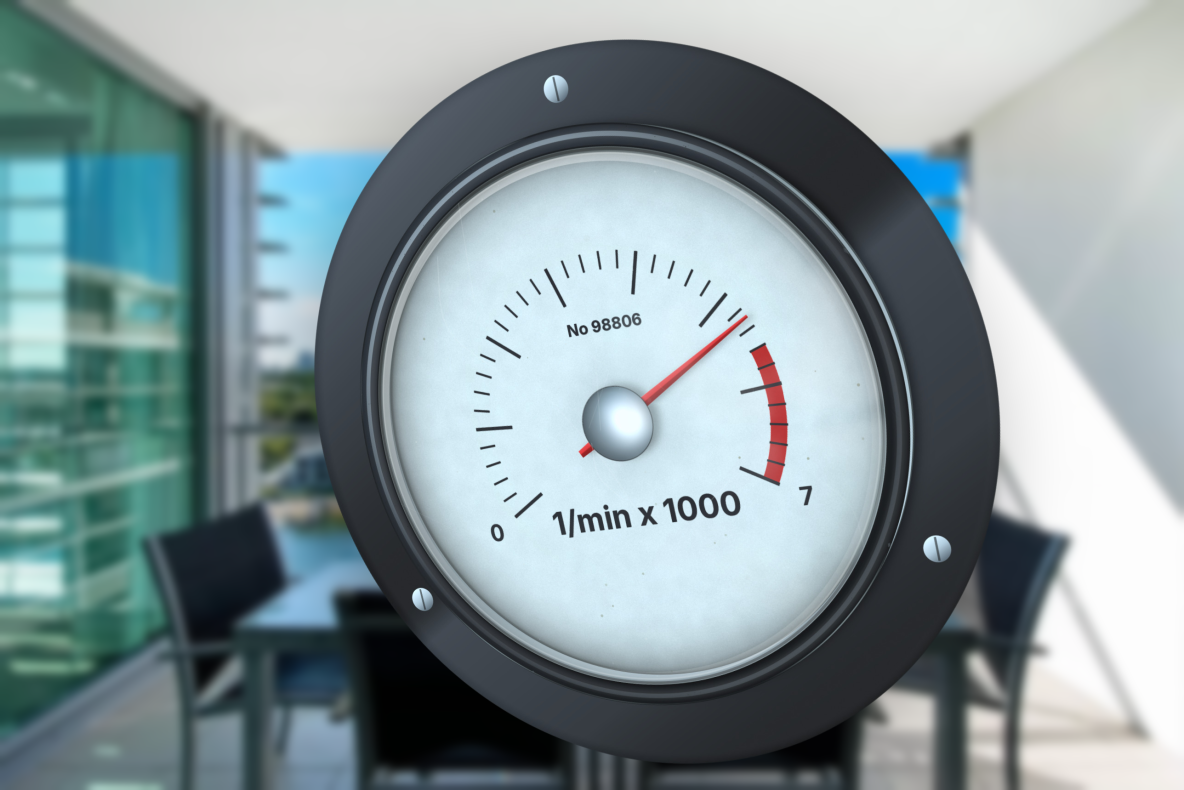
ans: rpm 5300
